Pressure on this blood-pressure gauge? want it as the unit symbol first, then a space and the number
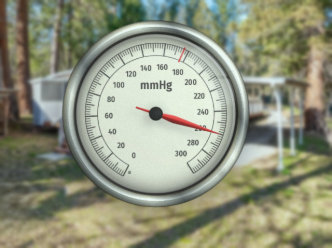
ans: mmHg 260
